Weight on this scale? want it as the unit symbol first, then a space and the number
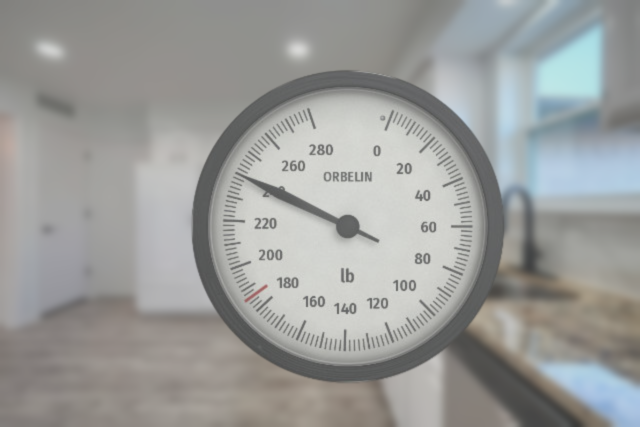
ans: lb 240
